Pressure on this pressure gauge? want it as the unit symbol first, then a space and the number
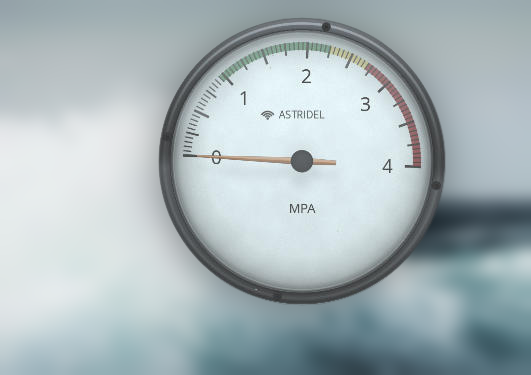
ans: MPa 0
